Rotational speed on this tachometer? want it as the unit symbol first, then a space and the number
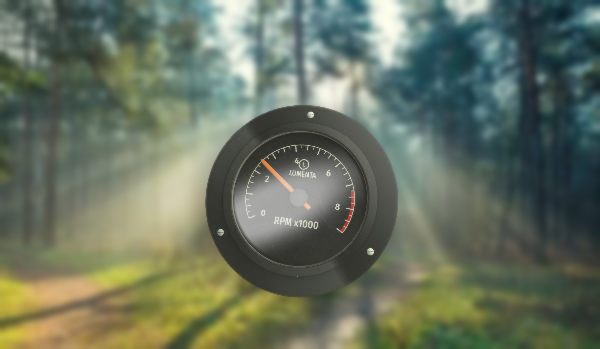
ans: rpm 2500
